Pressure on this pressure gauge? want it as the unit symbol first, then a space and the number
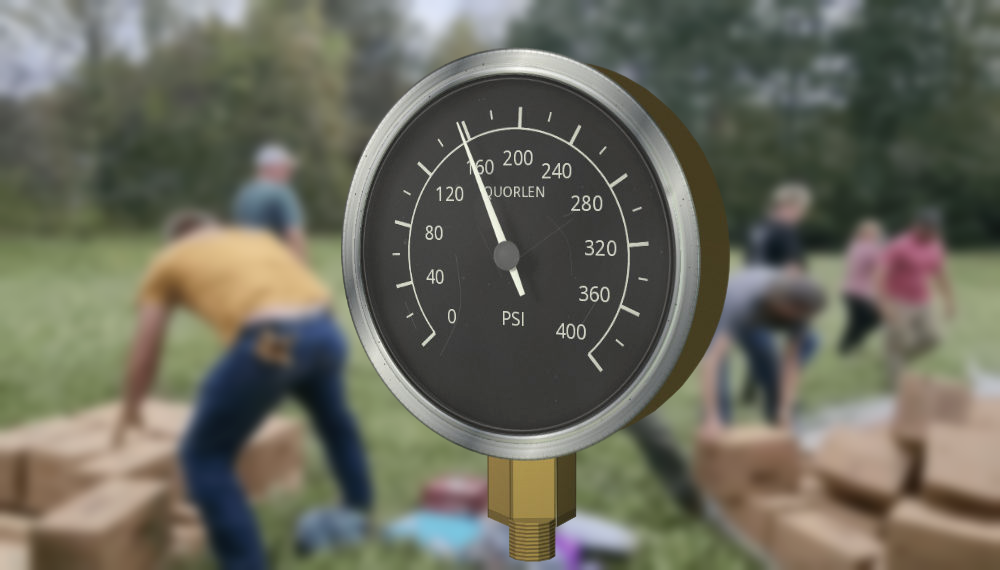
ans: psi 160
